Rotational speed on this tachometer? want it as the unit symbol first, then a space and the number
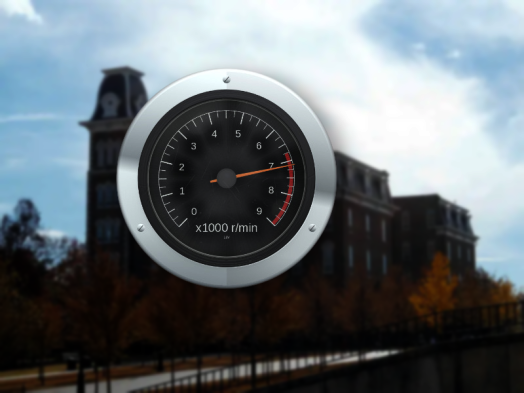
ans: rpm 7125
